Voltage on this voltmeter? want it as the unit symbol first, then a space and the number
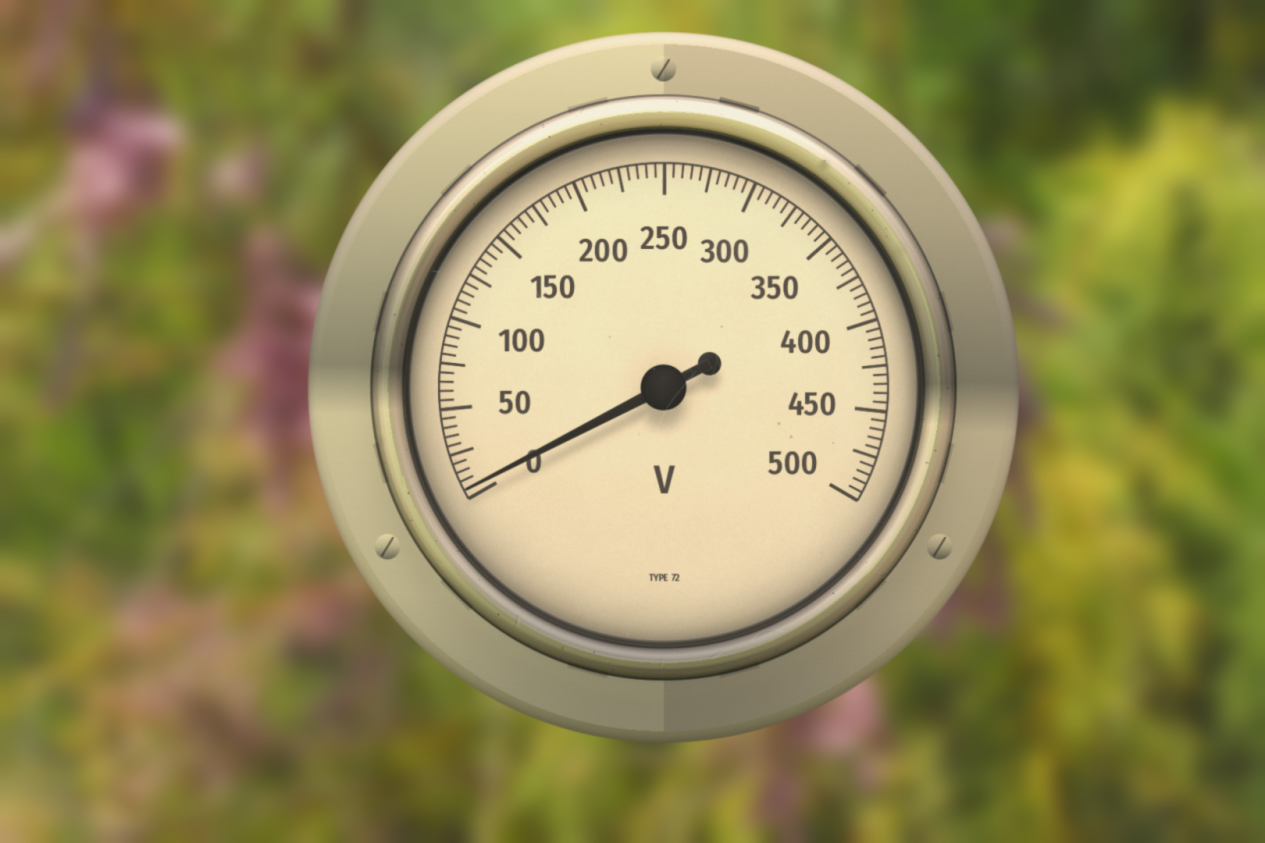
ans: V 5
